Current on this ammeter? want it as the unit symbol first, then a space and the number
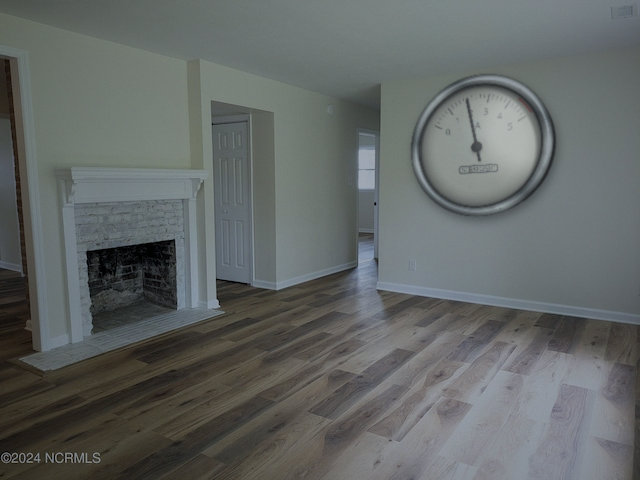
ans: A 2
